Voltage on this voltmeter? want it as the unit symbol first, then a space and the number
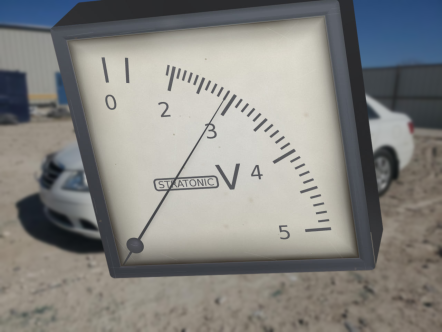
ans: V 2.9
